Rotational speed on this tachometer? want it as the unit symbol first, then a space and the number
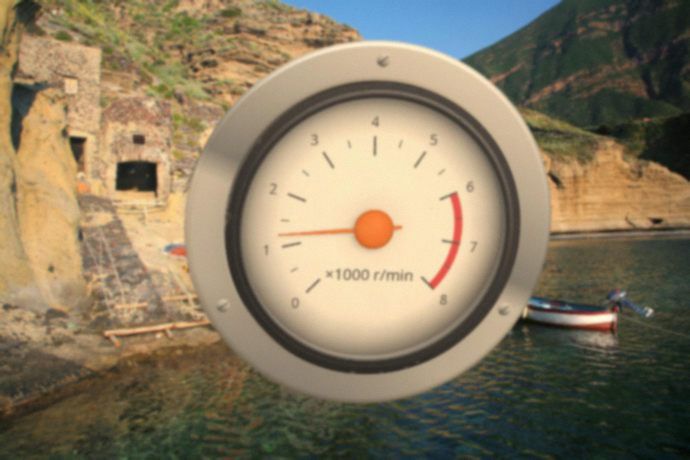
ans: rpm 1250
